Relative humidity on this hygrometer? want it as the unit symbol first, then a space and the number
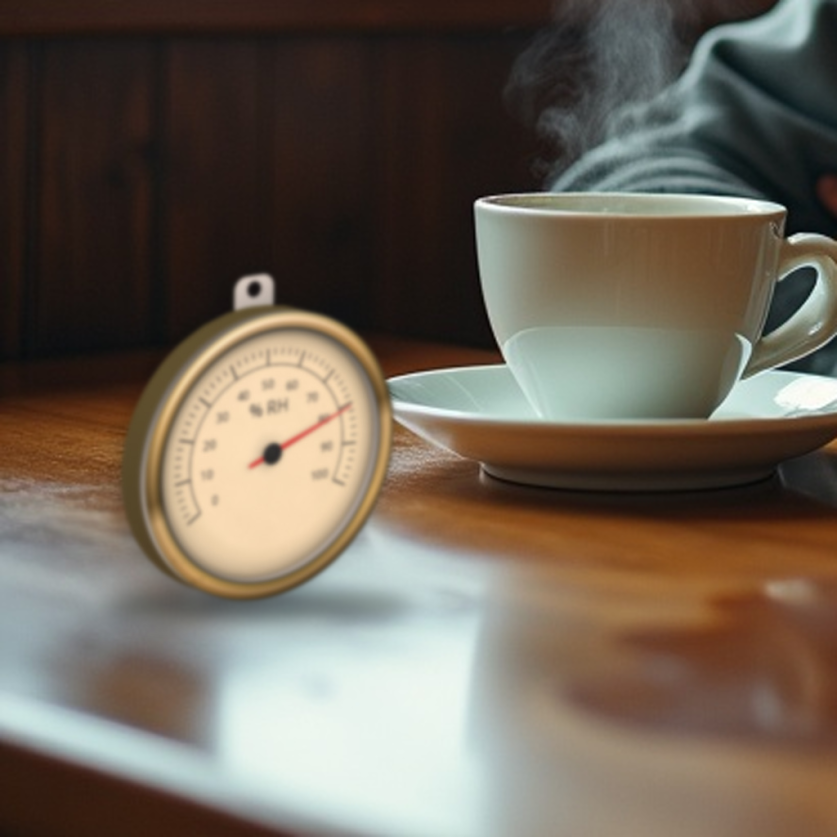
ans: % 80
